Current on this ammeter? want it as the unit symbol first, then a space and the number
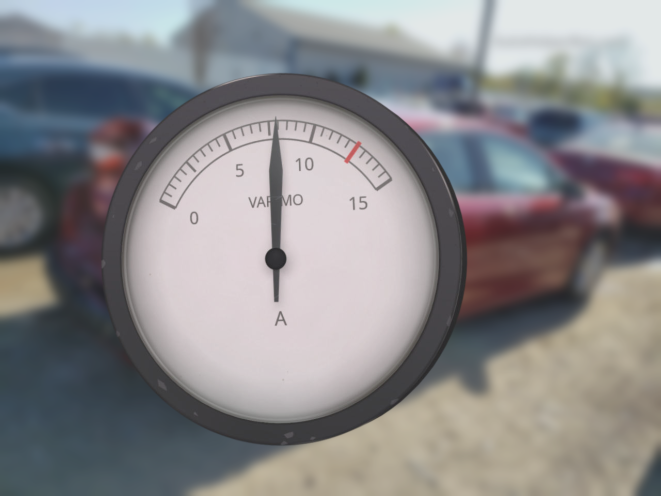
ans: A 8
